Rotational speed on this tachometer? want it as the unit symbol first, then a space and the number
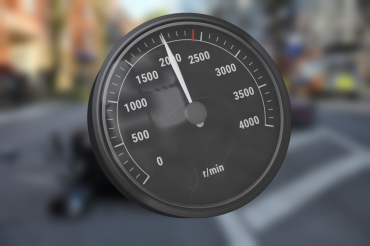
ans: rpm 2000
